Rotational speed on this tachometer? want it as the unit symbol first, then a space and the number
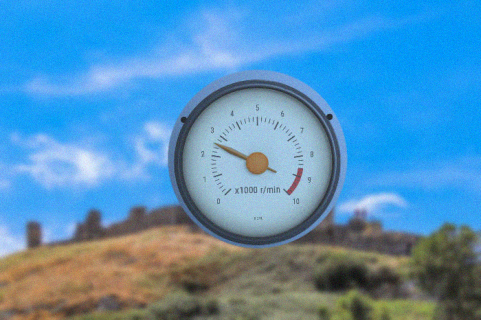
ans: rpm 2600
